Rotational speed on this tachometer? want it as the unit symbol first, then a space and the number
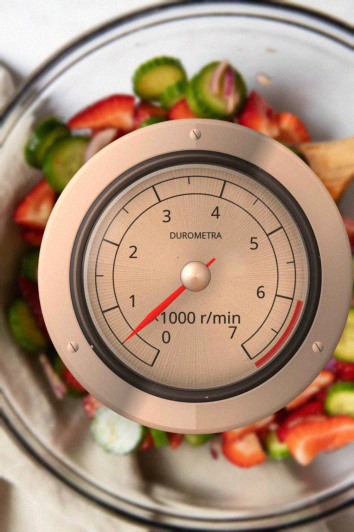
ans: rpm 500
